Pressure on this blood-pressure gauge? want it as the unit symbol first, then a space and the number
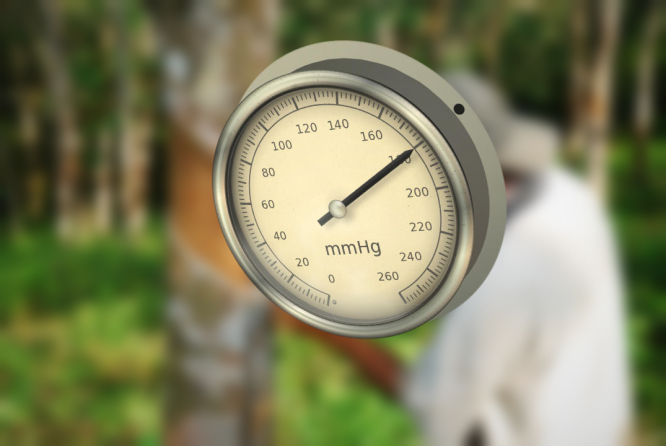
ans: mmHg 180
